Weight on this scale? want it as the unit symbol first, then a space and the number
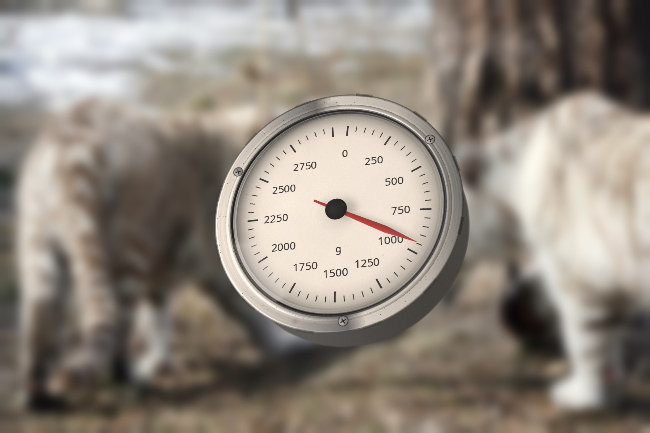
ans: g 950
